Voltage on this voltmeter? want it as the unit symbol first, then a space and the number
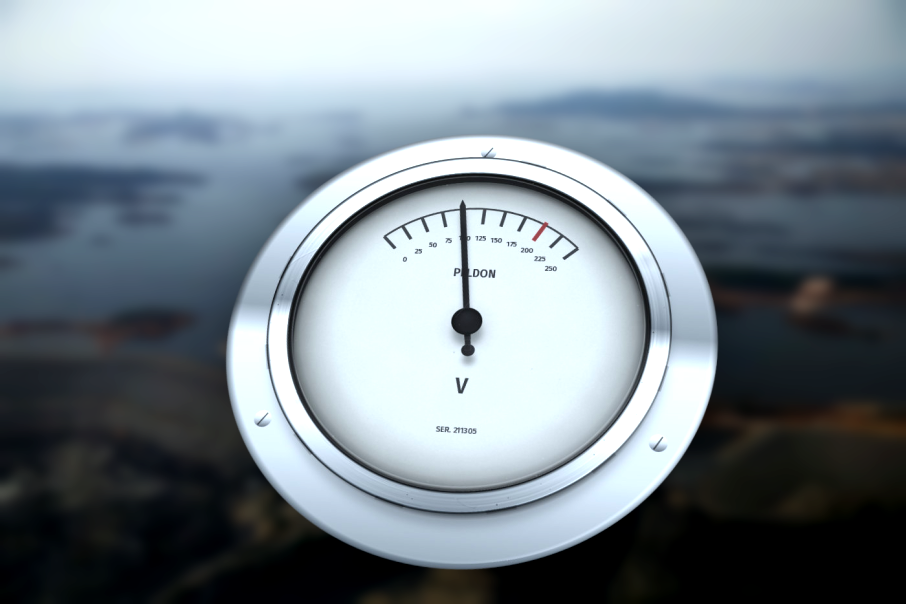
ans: V 100
